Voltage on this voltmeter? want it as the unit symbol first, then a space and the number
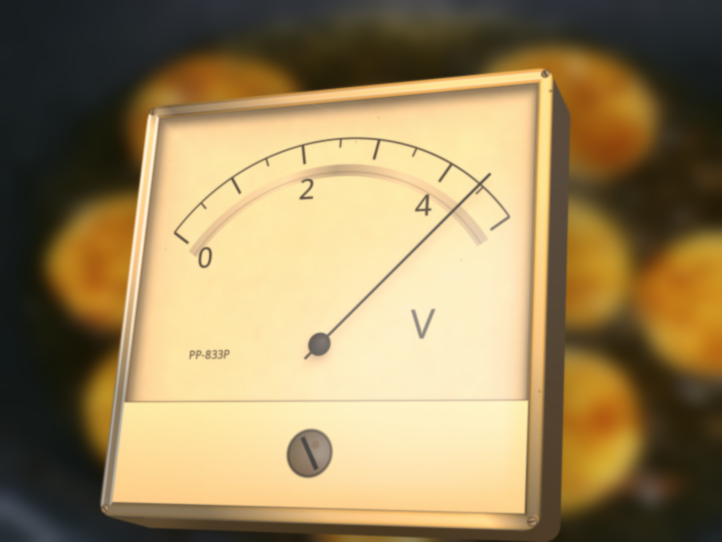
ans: V 4.5
